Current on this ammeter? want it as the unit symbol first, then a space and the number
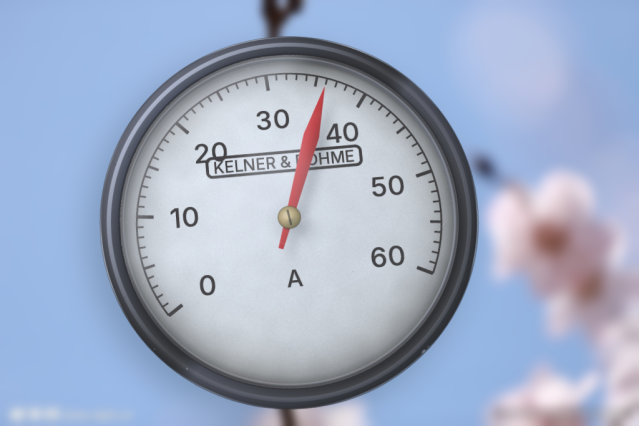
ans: A 36
